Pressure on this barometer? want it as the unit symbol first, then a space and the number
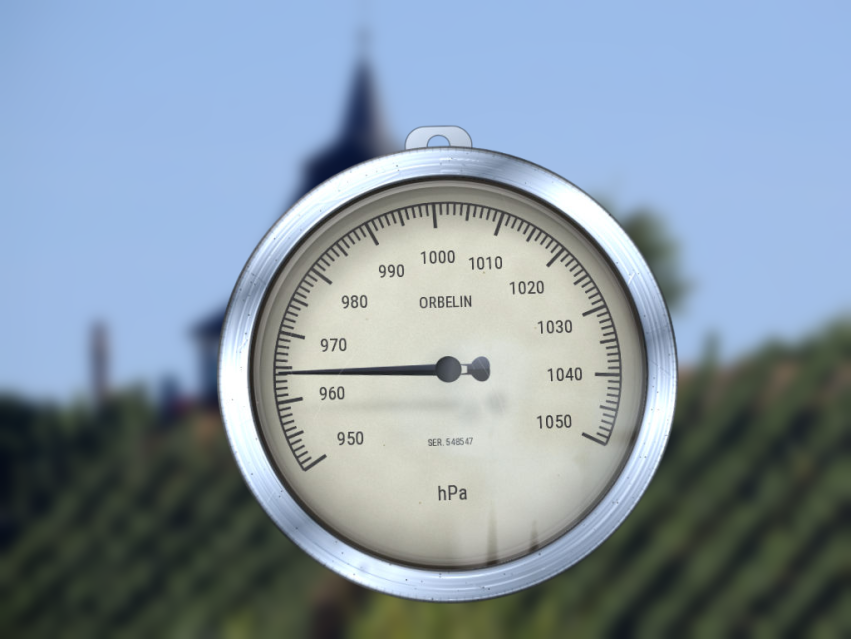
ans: hPa 964
